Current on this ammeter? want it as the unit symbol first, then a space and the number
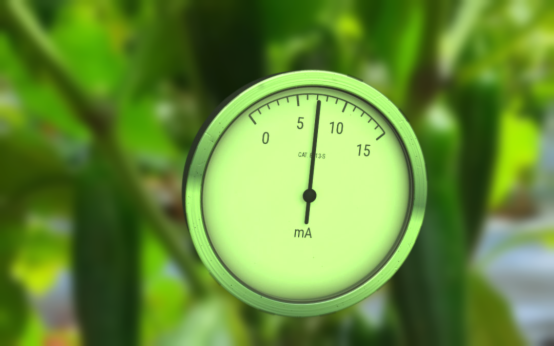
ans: mA 7
